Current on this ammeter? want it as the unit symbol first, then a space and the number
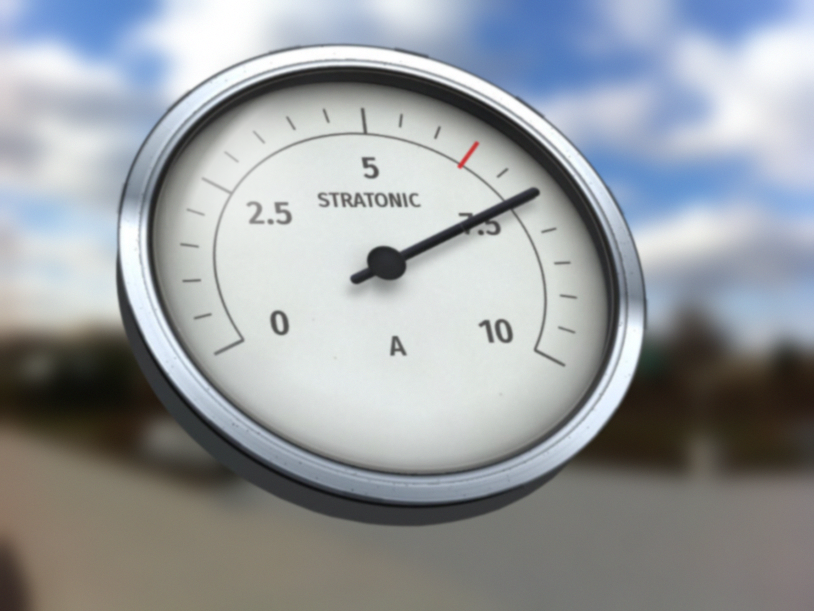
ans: A 7.5
